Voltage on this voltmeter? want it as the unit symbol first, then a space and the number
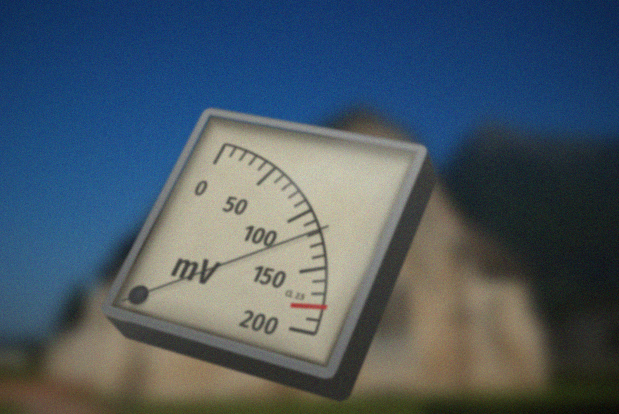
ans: mV 120
